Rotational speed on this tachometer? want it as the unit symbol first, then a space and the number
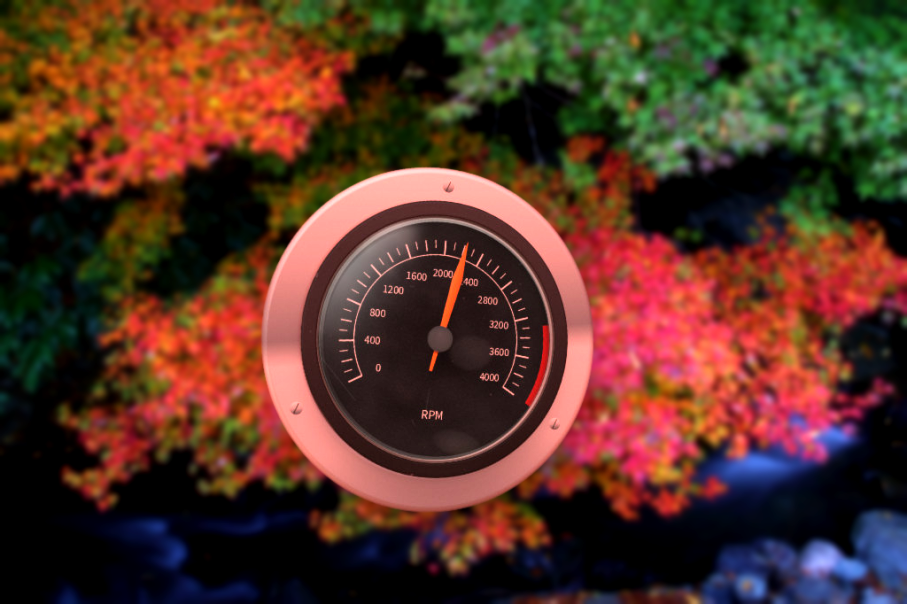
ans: rpm 2200
